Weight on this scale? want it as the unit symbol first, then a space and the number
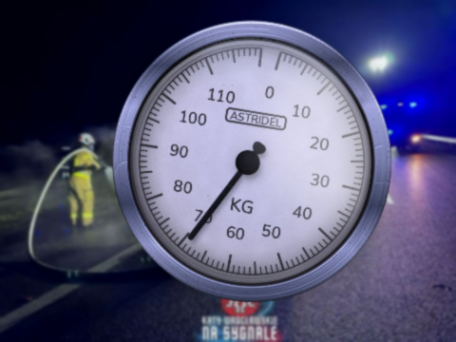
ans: kg 69
